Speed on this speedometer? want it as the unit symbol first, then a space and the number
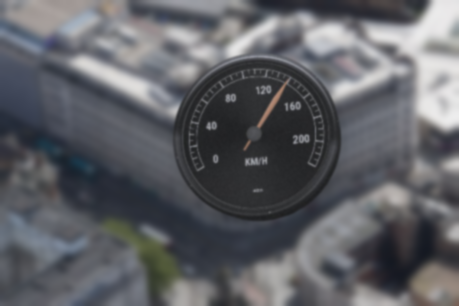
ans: km/h 140
